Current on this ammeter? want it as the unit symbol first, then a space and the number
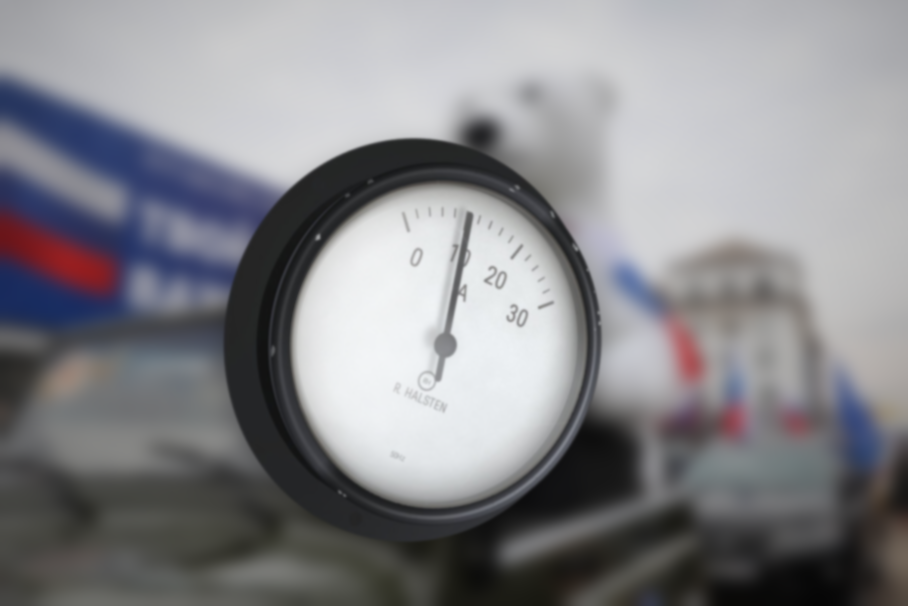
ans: A 10
